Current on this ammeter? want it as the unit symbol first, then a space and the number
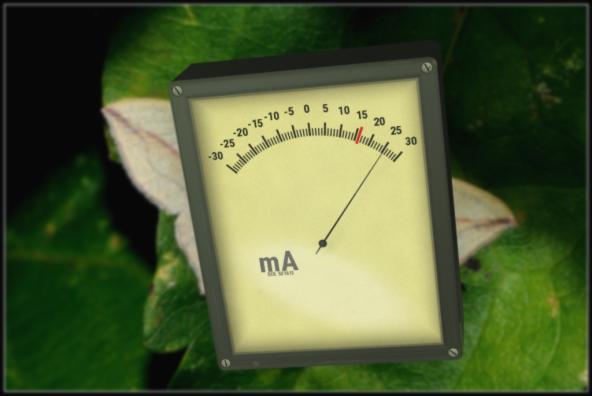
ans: mA 25
